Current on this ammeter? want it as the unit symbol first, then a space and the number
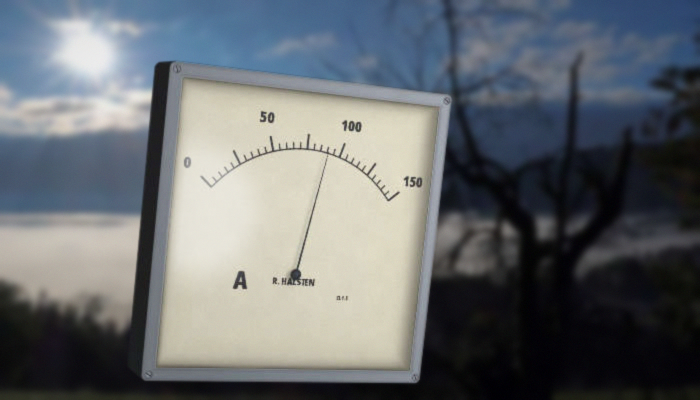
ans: A 90
